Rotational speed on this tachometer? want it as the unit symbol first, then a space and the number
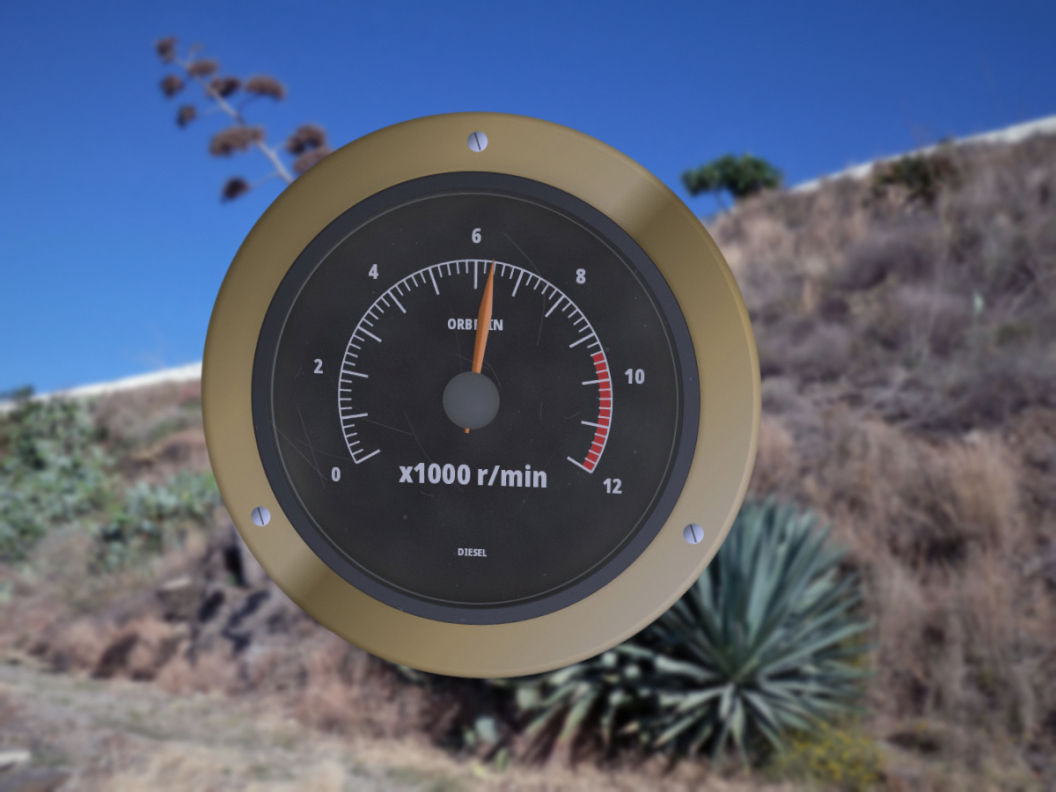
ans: rpm 6400
